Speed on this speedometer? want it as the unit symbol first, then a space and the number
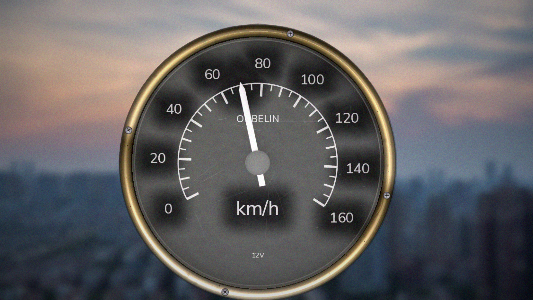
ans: km/h 70
